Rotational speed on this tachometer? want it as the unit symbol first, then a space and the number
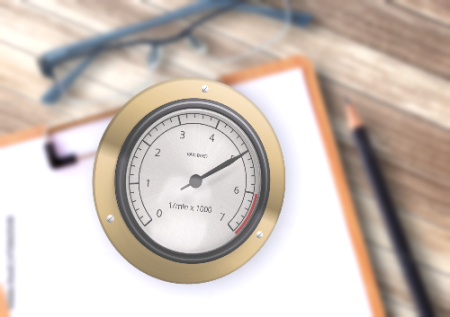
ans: rpm 5000
